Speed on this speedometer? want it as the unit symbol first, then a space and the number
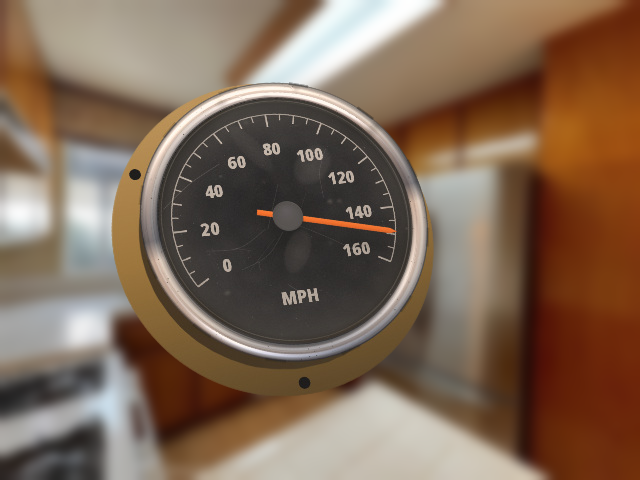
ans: mph 150
